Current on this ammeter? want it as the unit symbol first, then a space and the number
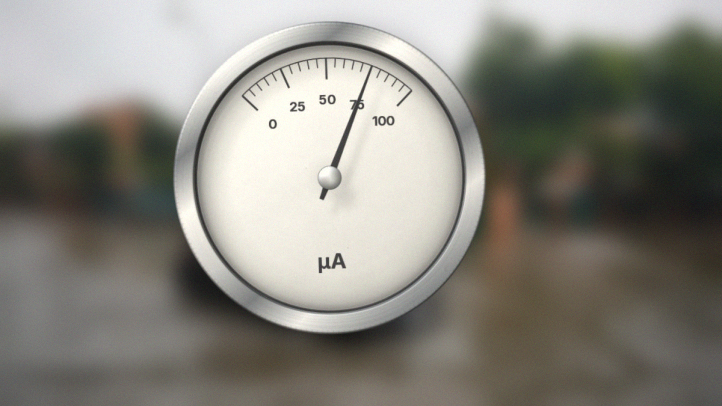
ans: µA 75
